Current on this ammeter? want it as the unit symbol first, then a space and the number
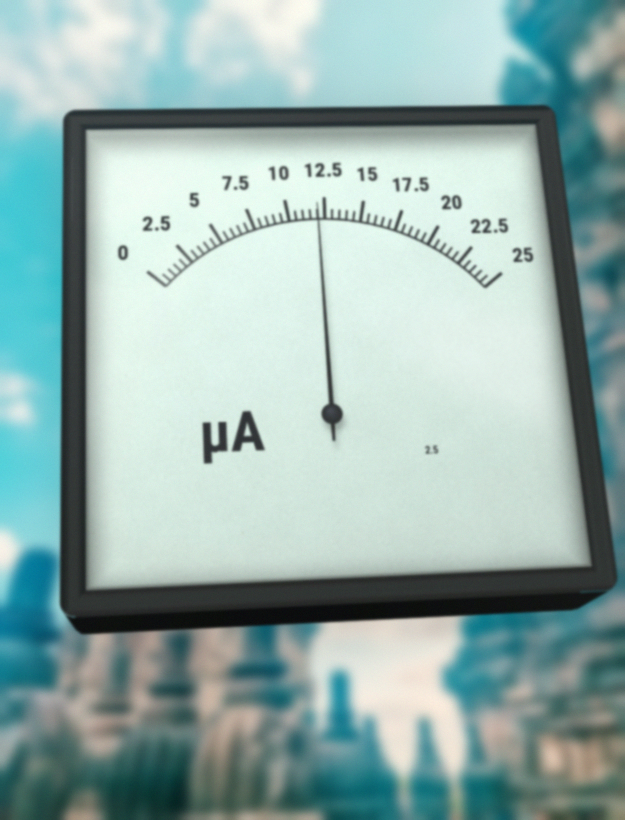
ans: µA 12
